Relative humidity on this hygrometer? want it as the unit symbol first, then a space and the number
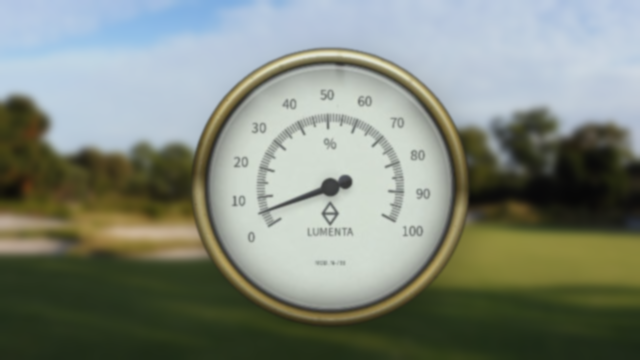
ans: % 5
